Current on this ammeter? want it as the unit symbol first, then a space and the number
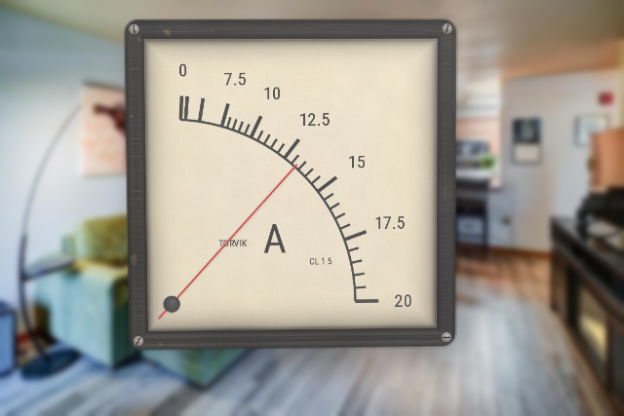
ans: A 13.25
